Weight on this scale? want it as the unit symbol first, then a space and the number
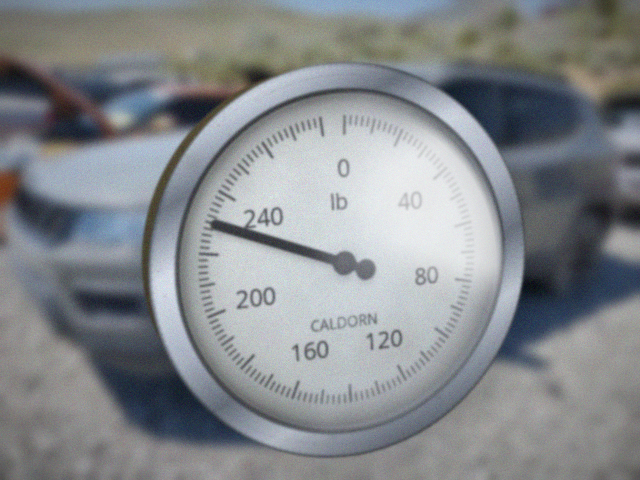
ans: lb 230
